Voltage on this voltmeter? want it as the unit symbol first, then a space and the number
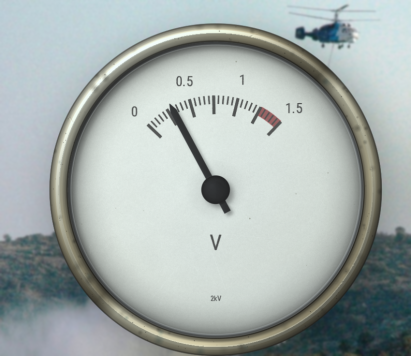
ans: V 0.3
